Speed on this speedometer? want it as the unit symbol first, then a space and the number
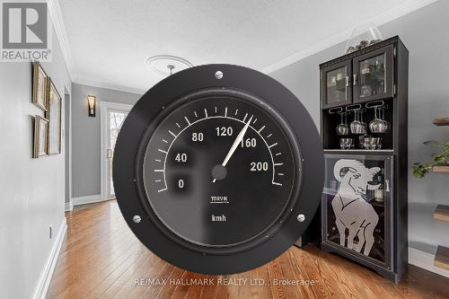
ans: km/h 145
